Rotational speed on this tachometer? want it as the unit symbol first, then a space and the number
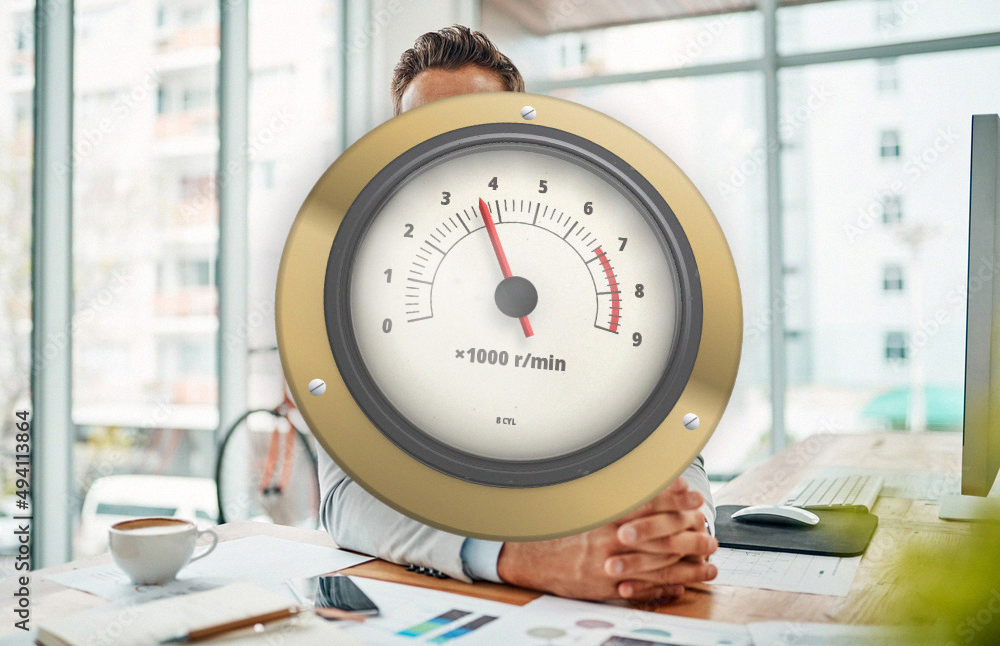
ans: rpm 3600
